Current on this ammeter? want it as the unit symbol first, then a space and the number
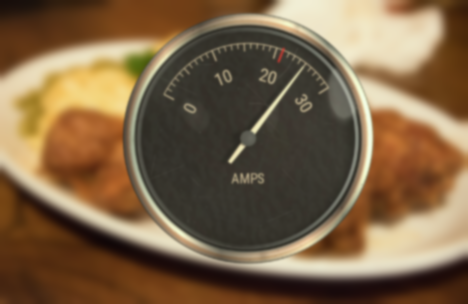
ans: A 25
